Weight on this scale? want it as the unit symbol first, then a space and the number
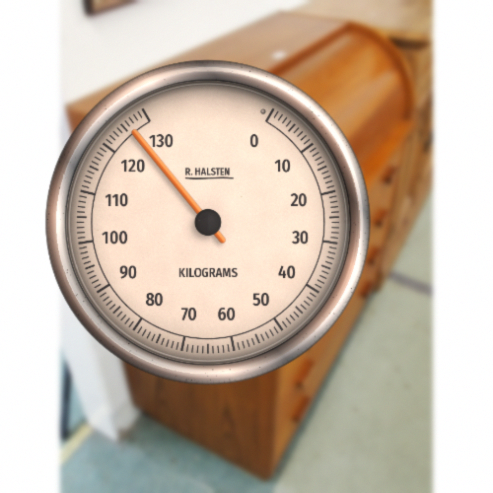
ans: kg 126
